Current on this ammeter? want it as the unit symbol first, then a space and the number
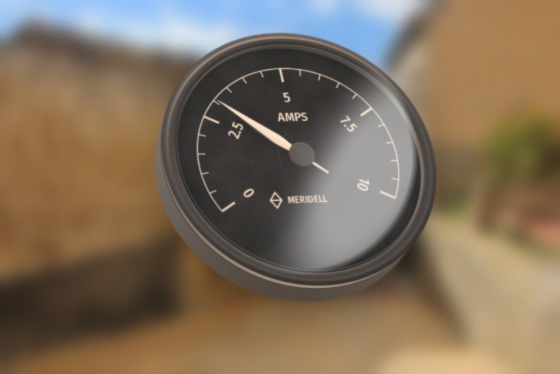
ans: A 3
